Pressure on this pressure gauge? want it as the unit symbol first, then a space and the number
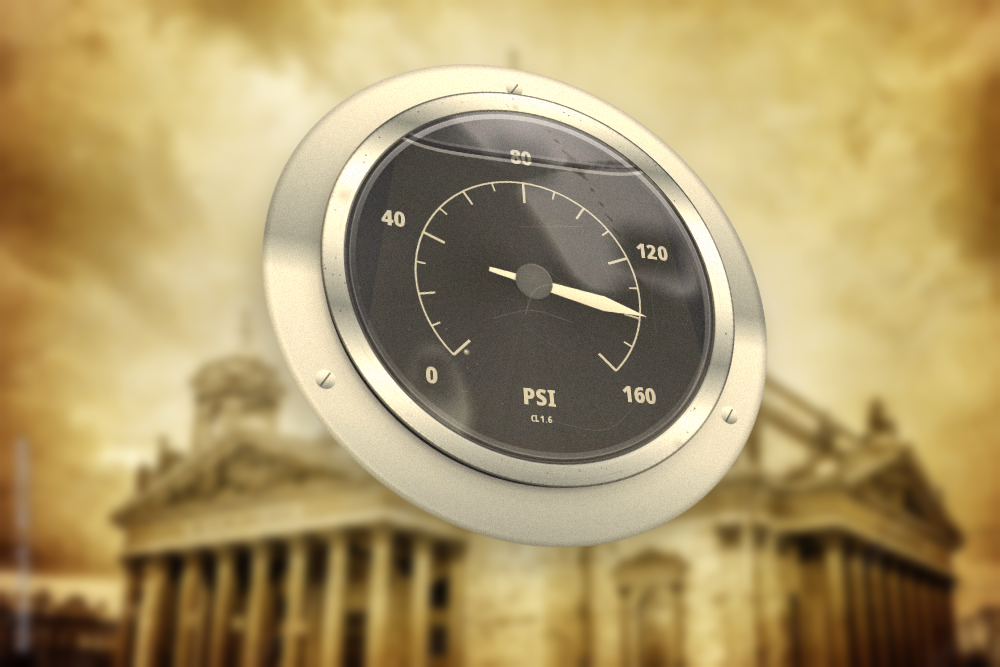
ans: psi 140
